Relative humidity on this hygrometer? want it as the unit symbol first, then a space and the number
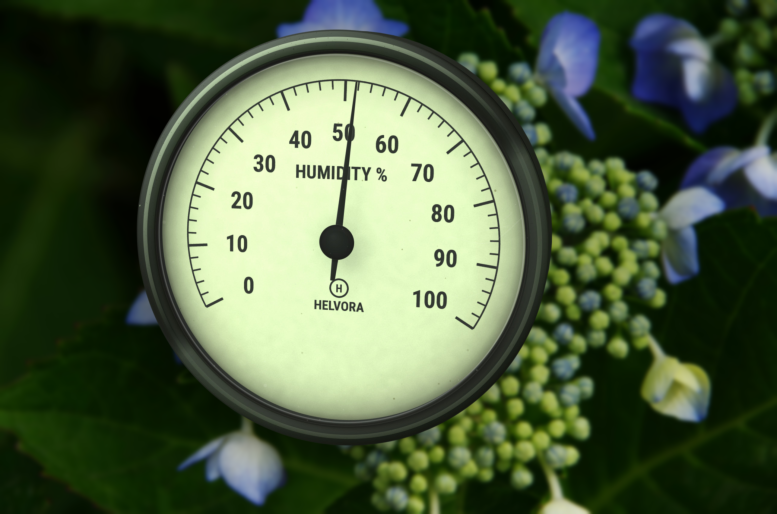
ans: % 52
